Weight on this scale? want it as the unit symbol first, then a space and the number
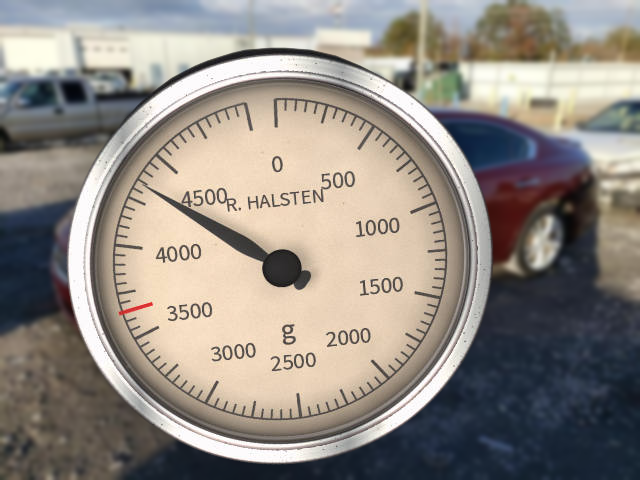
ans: g 4350
